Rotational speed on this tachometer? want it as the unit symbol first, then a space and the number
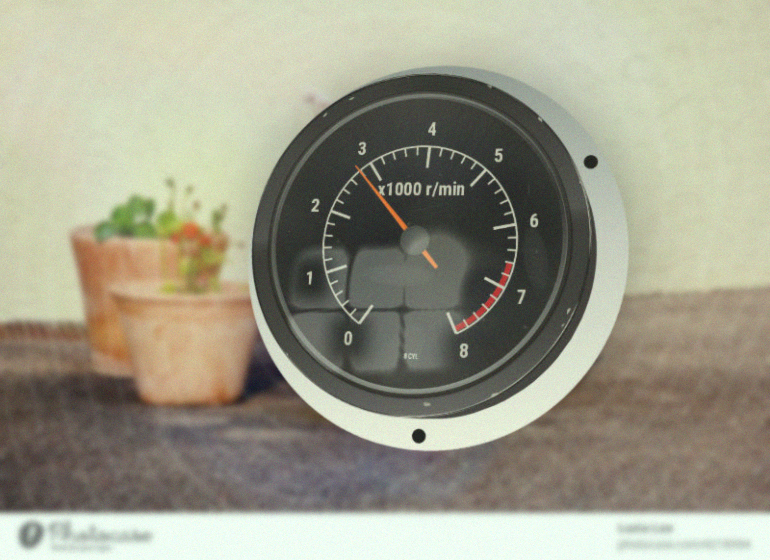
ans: rpm 2800
